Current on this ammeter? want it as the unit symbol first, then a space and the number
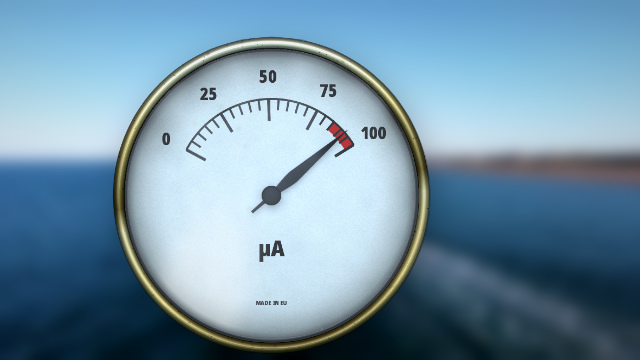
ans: µA 92.5
